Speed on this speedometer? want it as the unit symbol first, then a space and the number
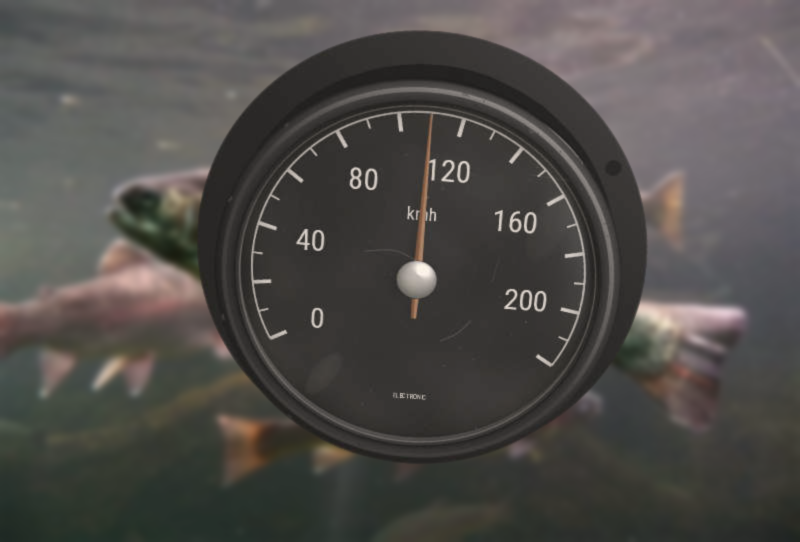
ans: km/h 110
